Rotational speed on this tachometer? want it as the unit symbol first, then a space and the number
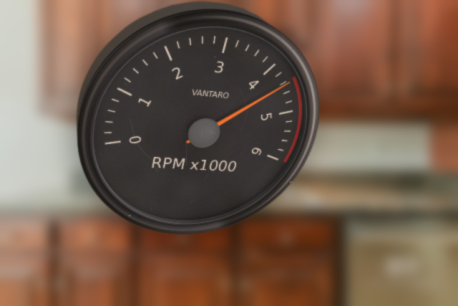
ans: rpm 4400
